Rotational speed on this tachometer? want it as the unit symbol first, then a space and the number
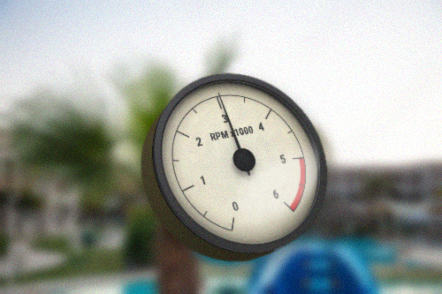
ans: rpm 3000
